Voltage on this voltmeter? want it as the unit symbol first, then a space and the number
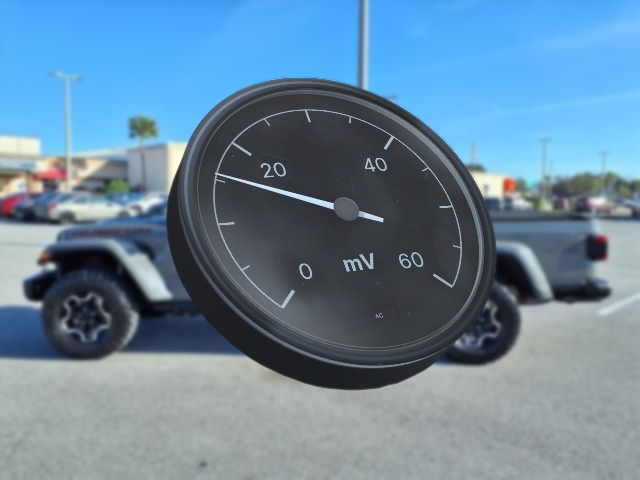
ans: mV 15
